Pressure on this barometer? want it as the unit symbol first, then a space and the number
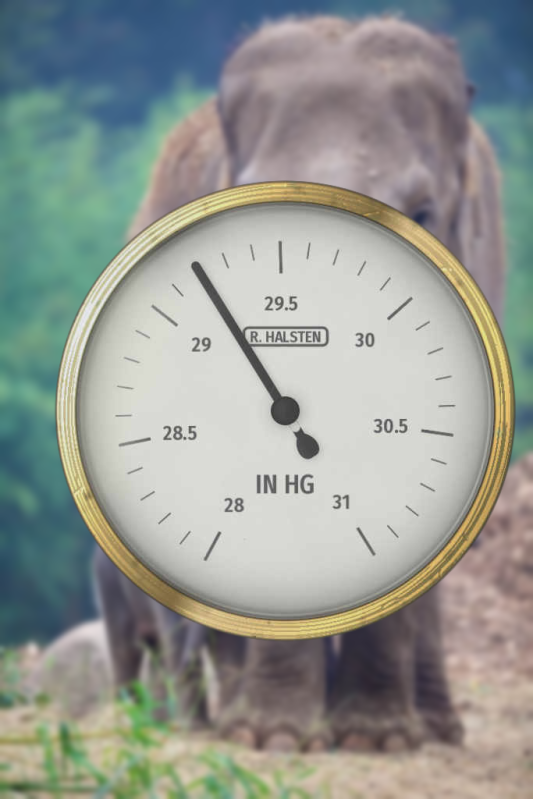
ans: inHg 29.2
